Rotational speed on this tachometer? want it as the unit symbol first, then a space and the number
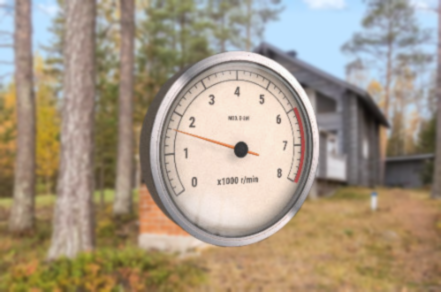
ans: rpm 1600
